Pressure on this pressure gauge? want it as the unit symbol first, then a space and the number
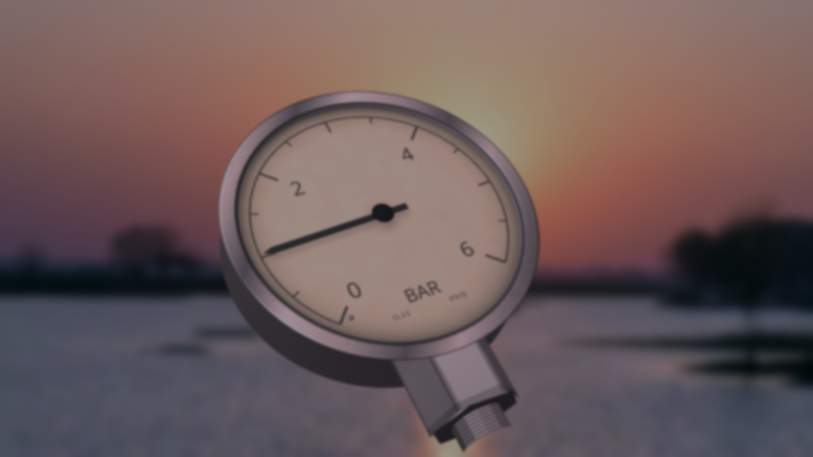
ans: bar 1
